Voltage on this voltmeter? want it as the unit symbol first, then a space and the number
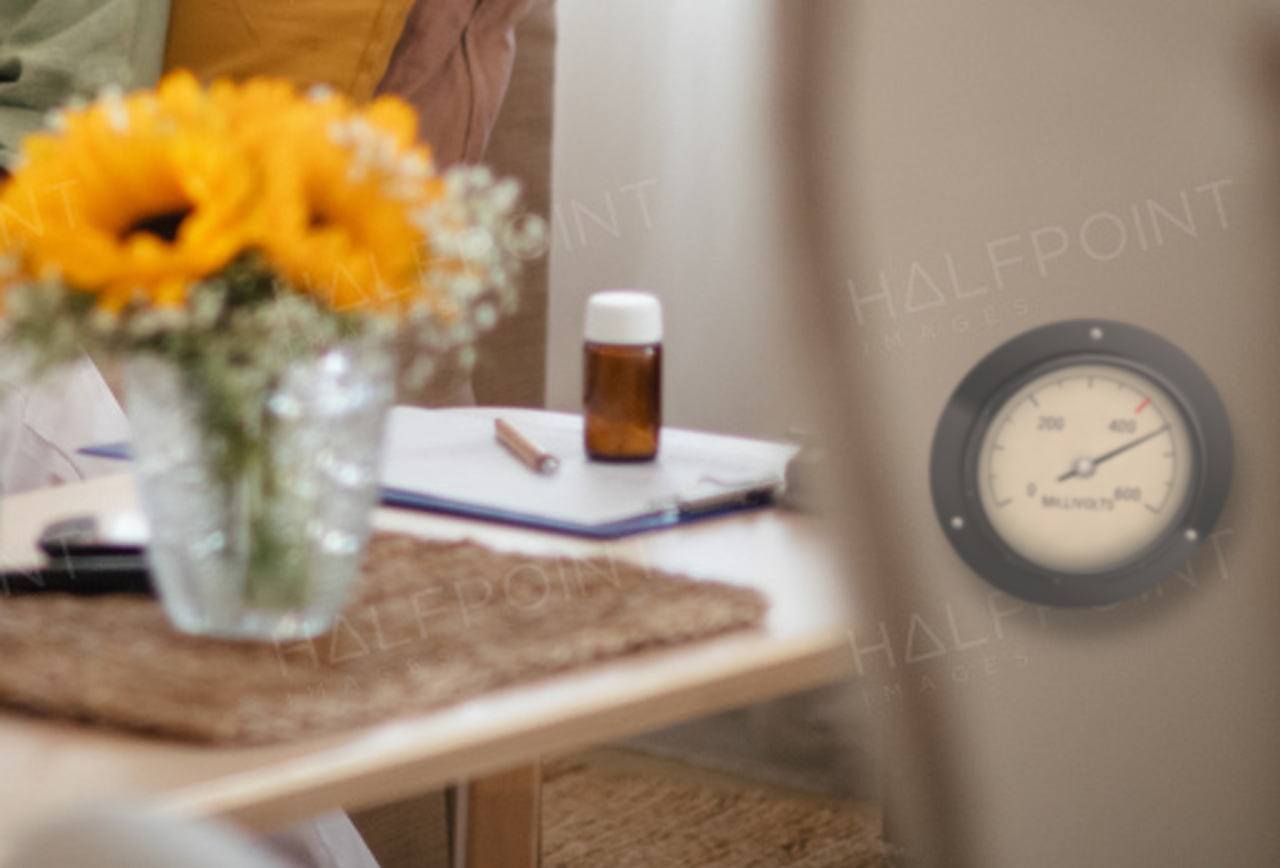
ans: mV 450
